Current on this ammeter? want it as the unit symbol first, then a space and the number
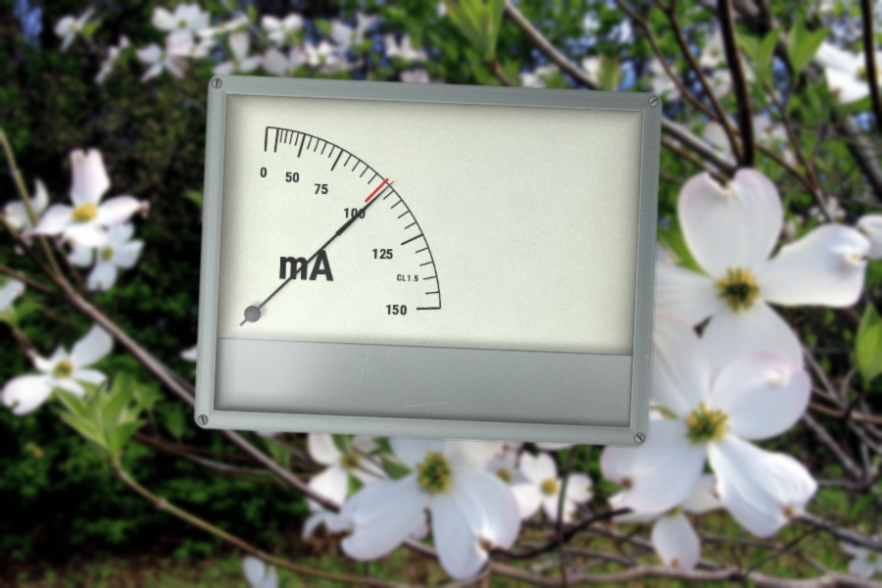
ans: mA 102.5
